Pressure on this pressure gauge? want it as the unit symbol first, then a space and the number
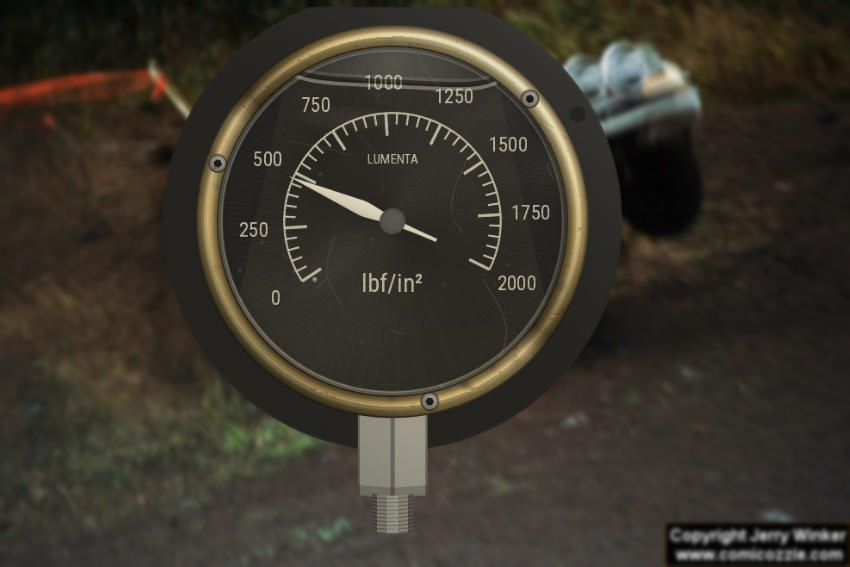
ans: psi 475
